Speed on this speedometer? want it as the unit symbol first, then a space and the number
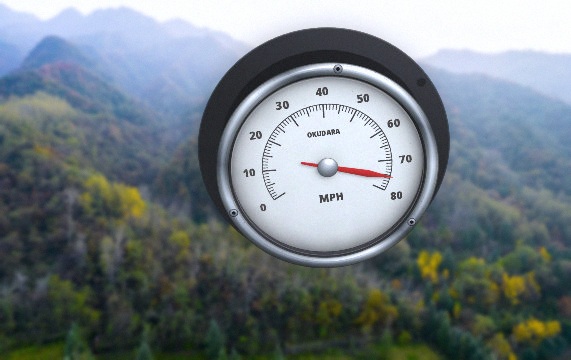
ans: mph 75
